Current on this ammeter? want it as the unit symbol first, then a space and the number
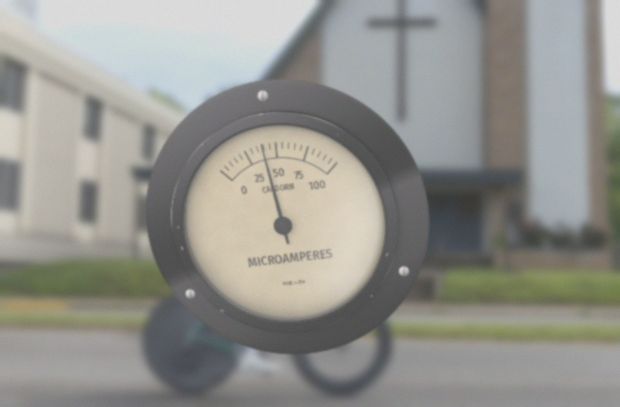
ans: µA 40
